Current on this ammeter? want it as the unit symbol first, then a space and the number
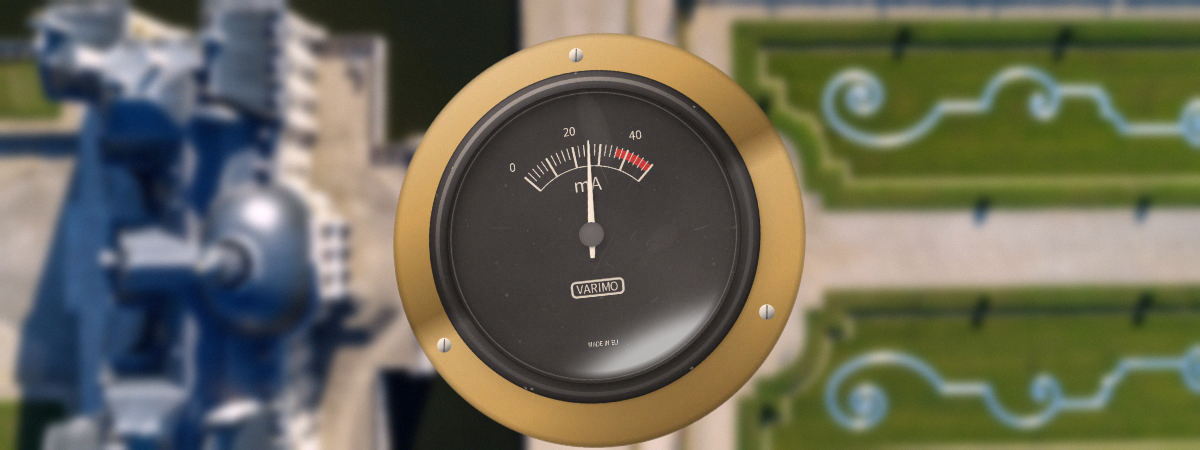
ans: mA 26
